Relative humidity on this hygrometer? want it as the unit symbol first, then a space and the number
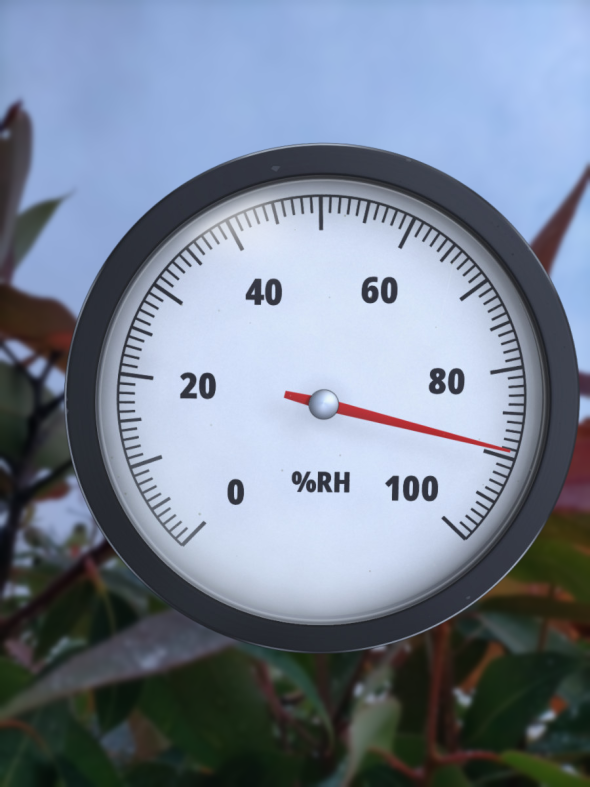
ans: % 89
